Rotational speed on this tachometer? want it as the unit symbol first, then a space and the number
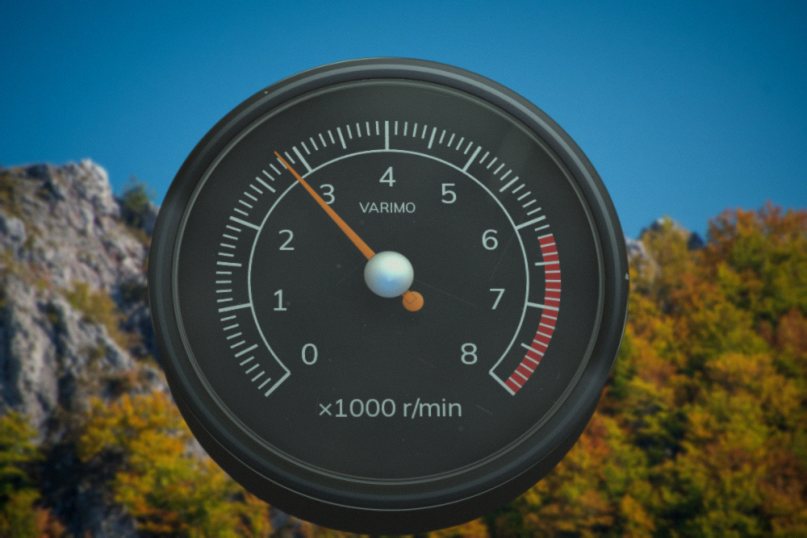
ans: rpm 2800
